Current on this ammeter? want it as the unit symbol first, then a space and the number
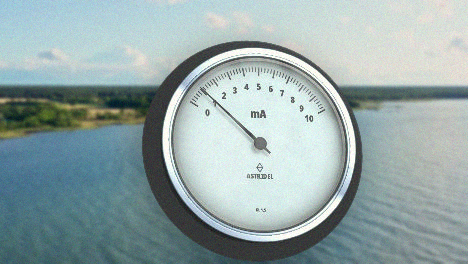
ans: mA 1
